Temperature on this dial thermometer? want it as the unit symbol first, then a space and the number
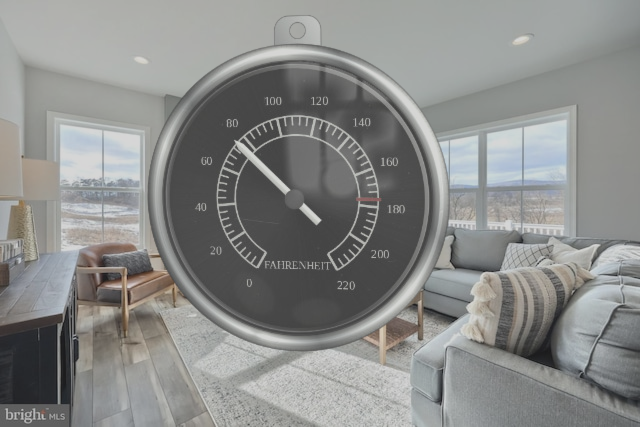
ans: °F 76
